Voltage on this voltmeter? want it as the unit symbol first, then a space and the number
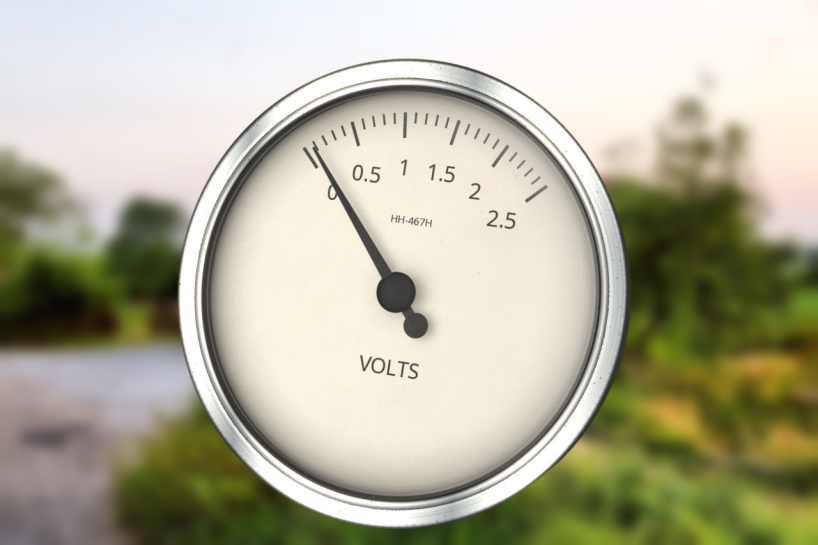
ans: V 0.1
